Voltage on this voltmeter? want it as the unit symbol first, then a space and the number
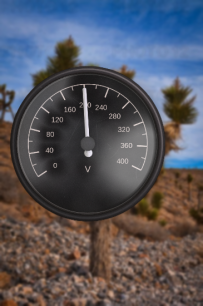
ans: V 200
